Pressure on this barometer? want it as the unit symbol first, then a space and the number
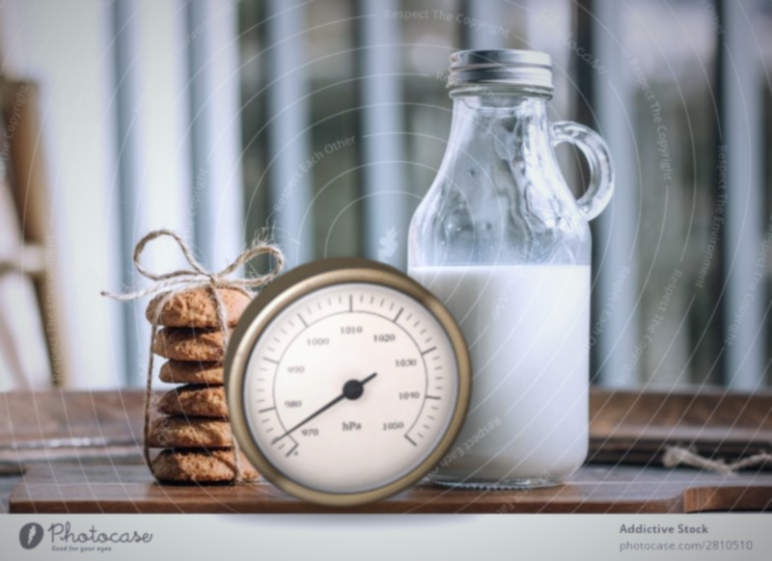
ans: hPa 974
